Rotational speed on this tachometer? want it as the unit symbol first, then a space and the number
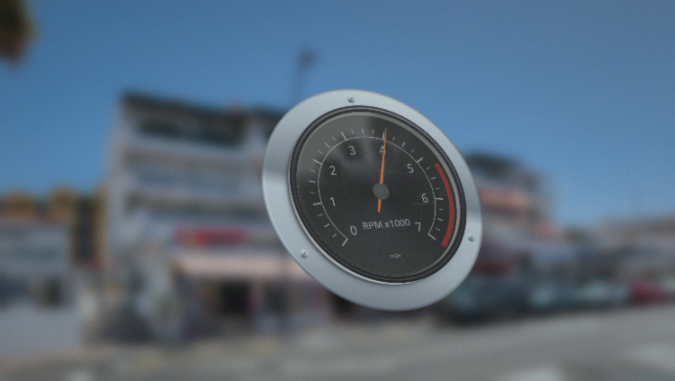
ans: rpm 4000
